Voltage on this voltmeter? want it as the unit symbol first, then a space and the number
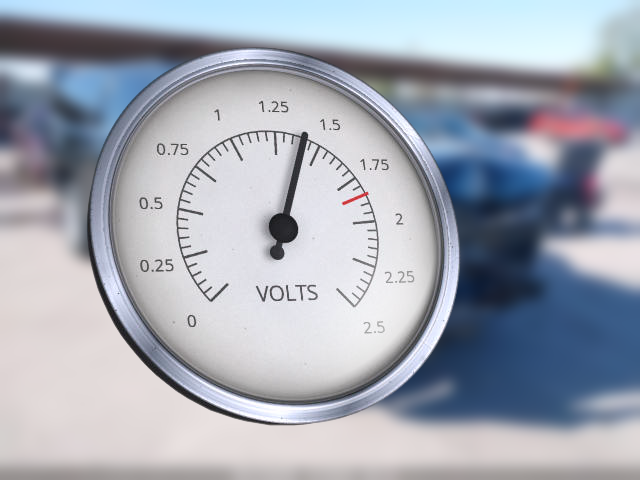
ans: V 1.4
